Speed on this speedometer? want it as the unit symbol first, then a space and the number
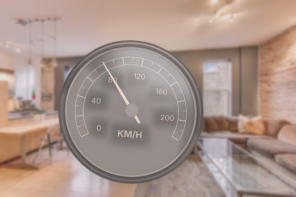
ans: km/h 80
